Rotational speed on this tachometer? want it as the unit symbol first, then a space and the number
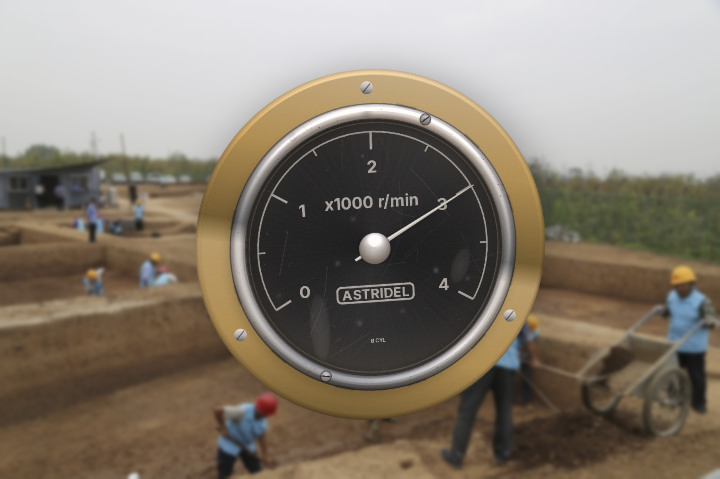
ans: rpm 3000
